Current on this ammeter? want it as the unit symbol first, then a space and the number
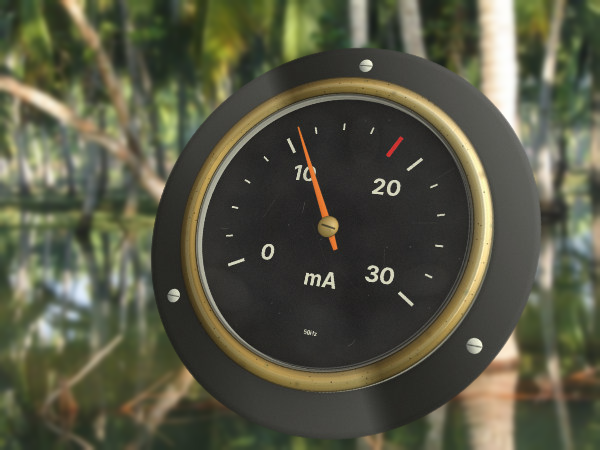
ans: mA 11
